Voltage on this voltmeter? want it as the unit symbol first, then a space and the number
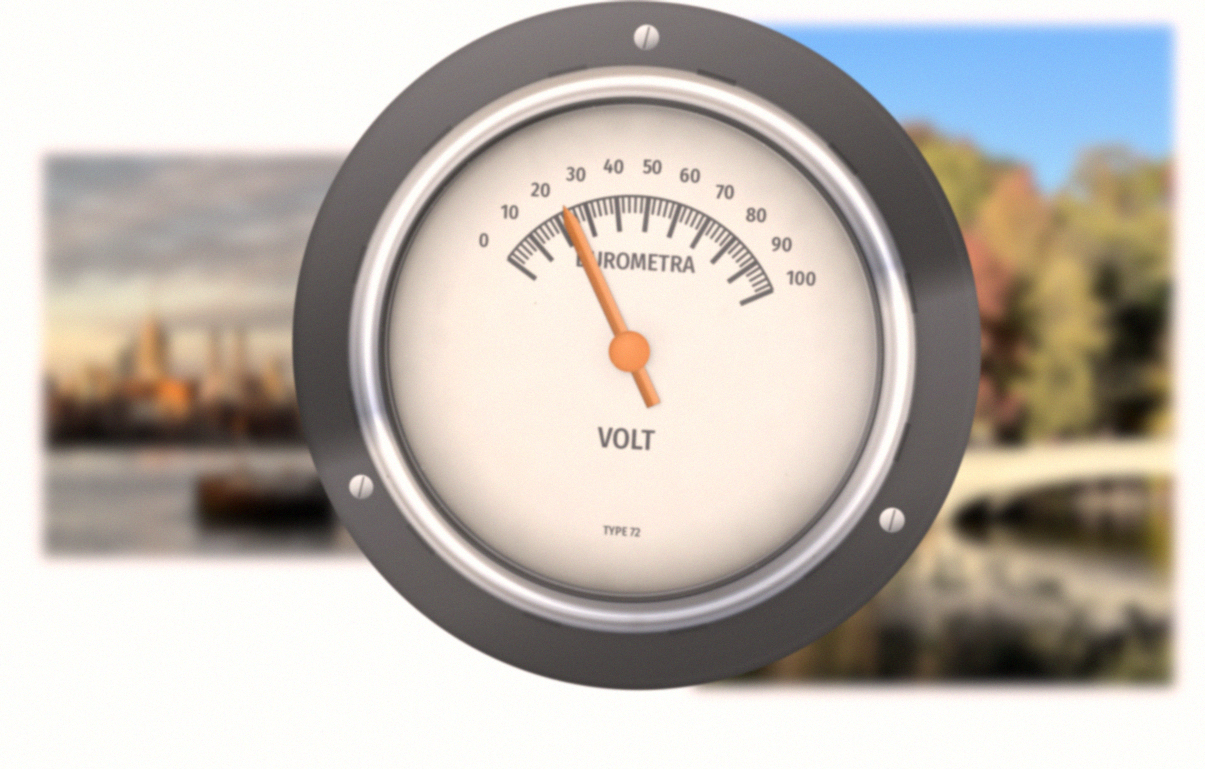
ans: V 24
